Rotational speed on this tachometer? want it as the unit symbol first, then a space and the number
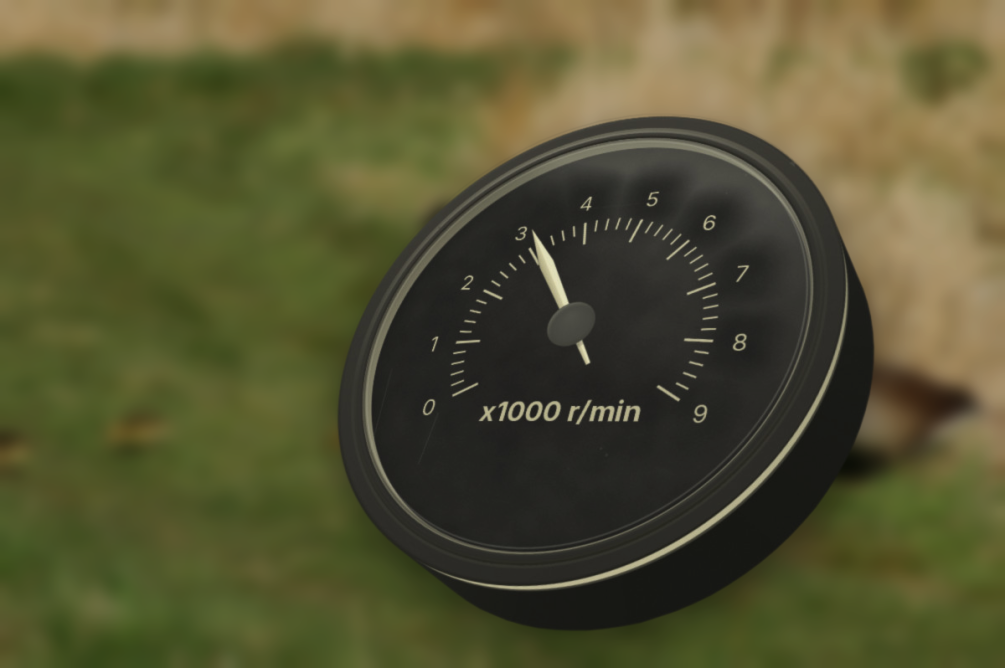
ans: rpm 3200
